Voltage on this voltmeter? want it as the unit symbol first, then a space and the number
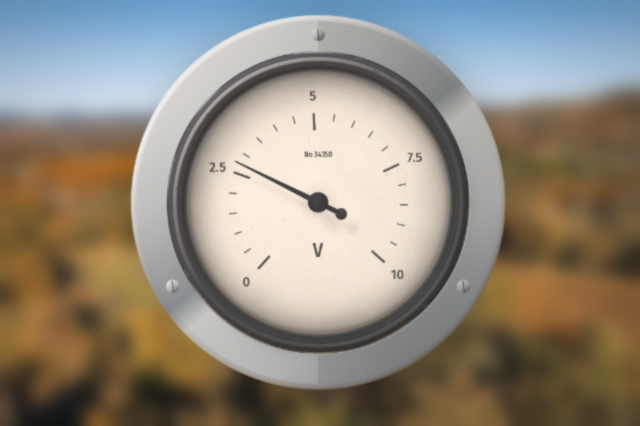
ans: V 2.75
